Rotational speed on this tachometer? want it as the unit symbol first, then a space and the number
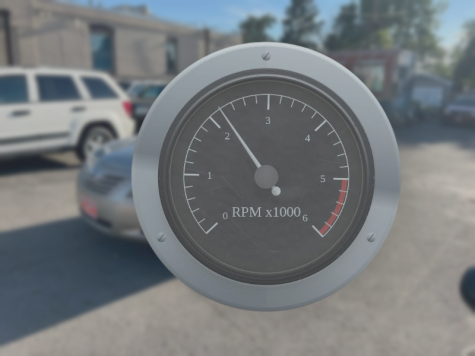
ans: rpm 2200
